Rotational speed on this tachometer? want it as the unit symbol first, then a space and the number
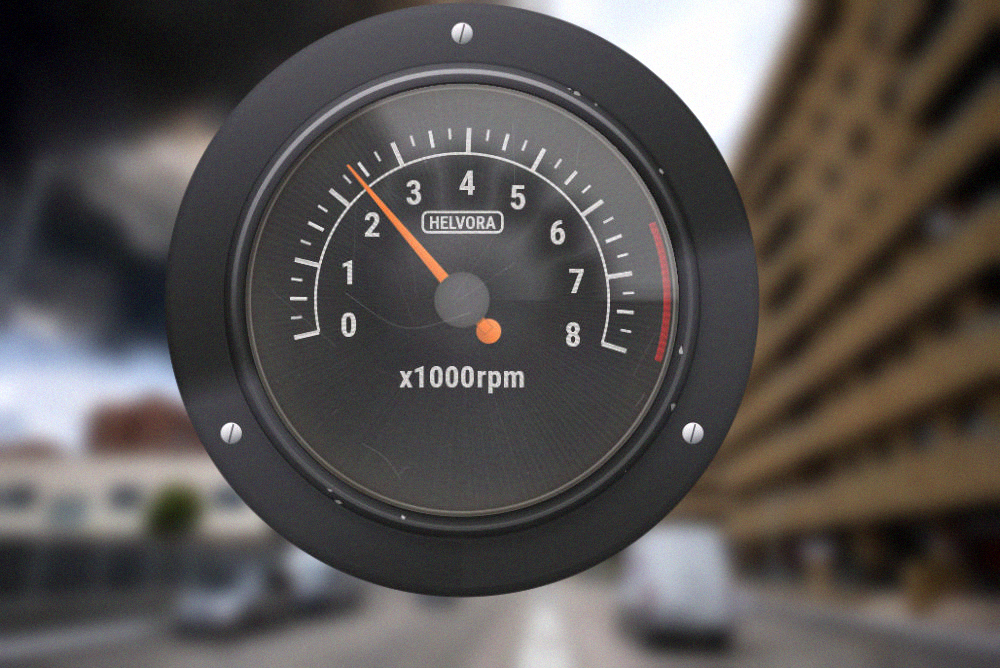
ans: rpm 2375
